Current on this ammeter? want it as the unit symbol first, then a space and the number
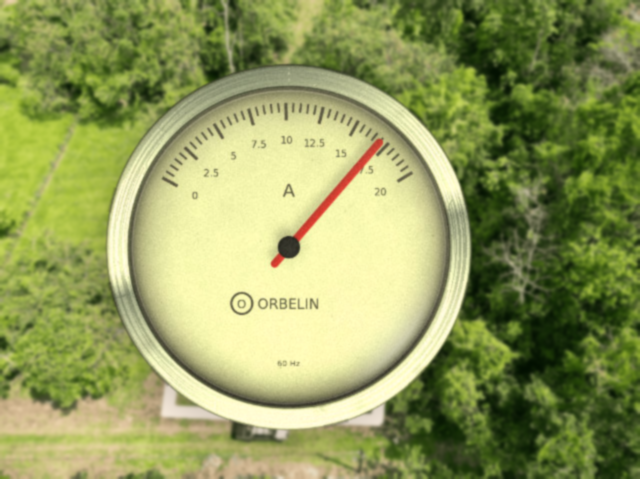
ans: A 17
